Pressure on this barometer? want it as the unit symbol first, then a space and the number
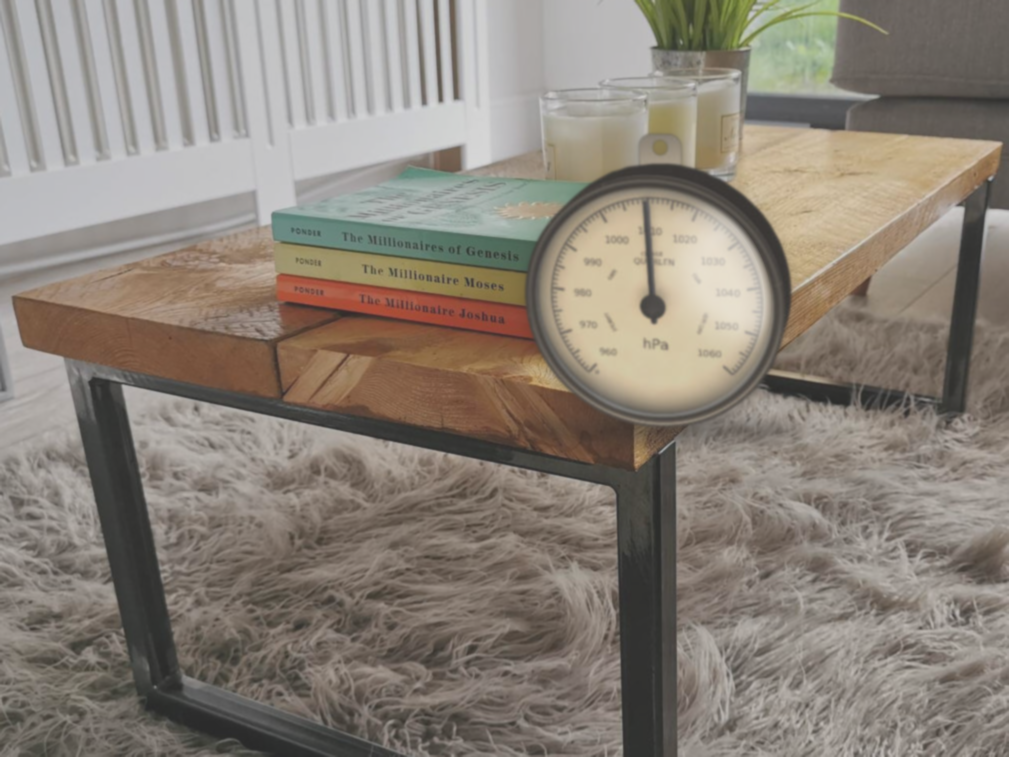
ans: hPa 1010
